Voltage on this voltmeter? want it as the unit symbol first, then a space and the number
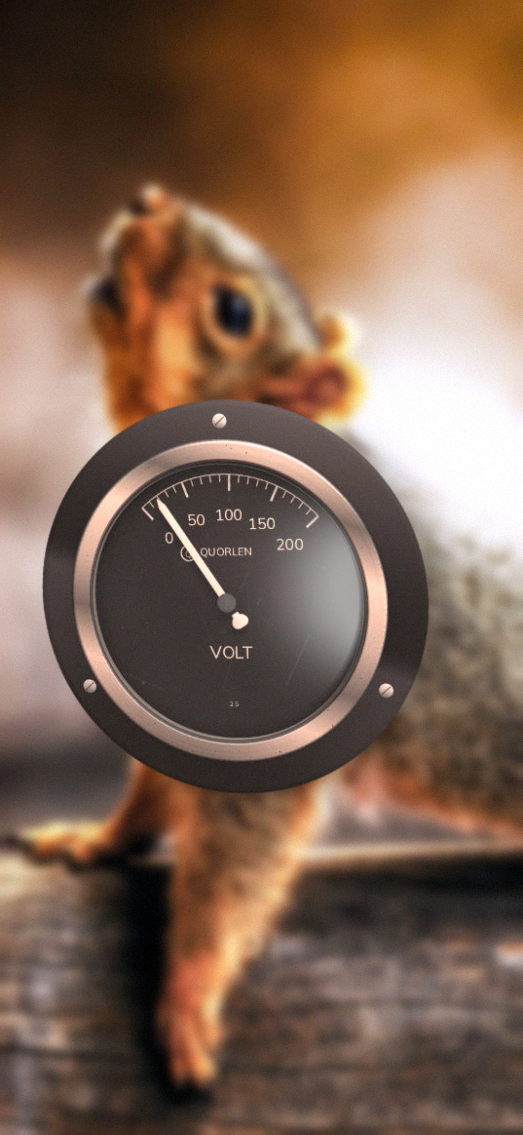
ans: V 20
